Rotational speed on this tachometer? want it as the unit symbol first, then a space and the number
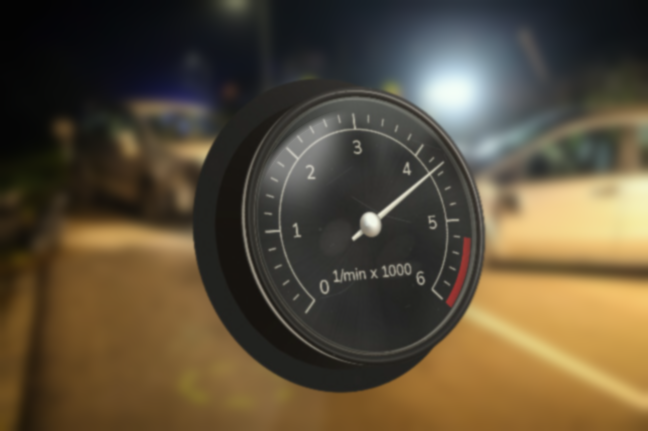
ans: rpm 4300
